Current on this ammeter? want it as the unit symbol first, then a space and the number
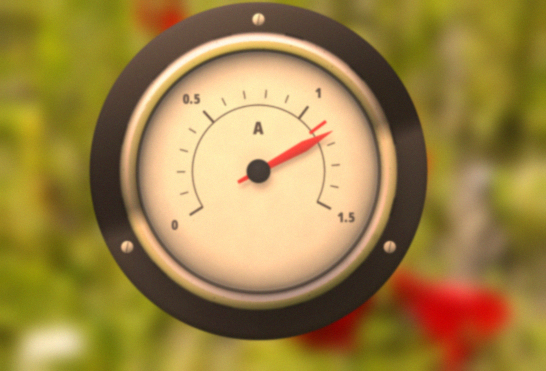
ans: A 1.15
